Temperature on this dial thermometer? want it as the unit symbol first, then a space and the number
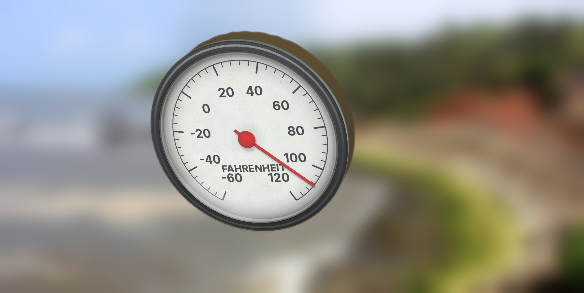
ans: °F 108
